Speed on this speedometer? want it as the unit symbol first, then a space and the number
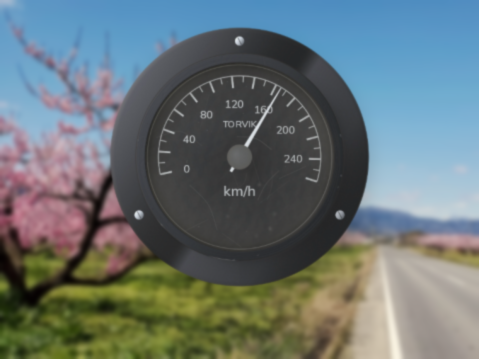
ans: km/h 165
